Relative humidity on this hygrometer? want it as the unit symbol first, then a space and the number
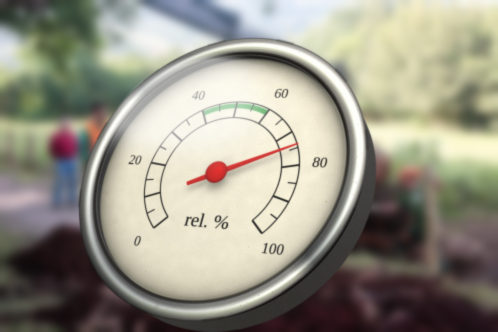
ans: % 75
